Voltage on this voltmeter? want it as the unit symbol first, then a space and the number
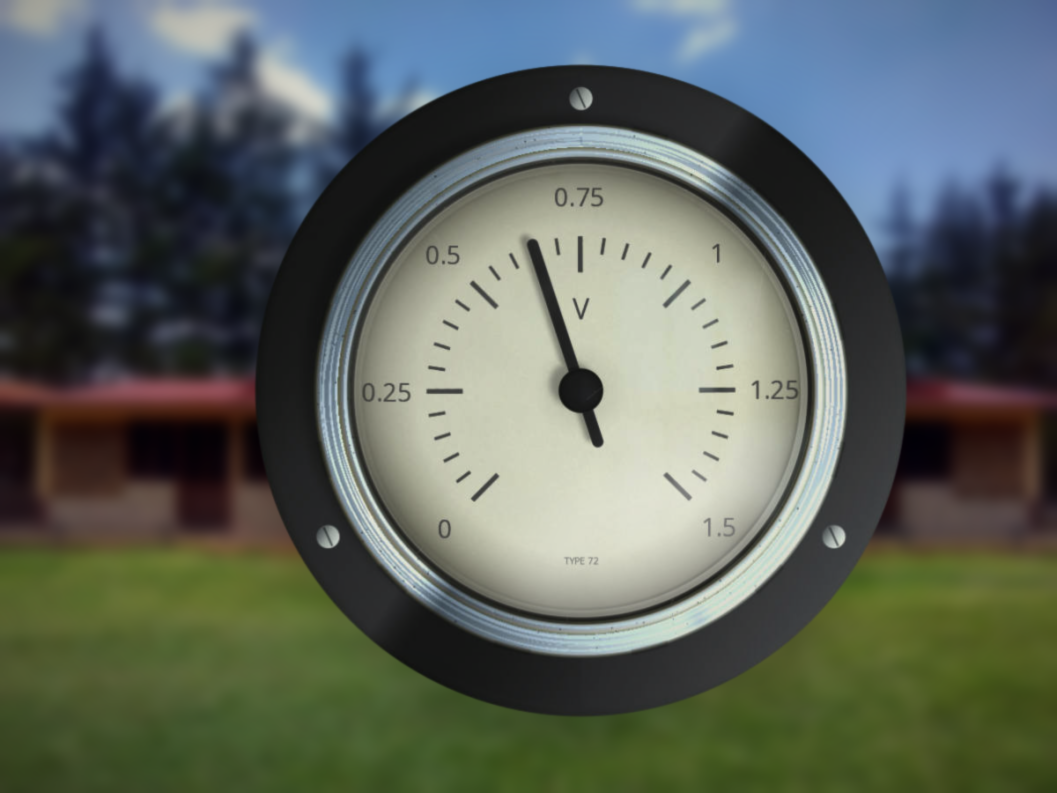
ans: V 0.65
